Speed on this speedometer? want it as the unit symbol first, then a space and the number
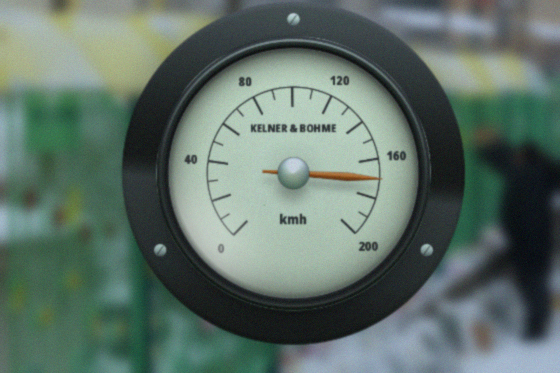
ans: km/h 170
